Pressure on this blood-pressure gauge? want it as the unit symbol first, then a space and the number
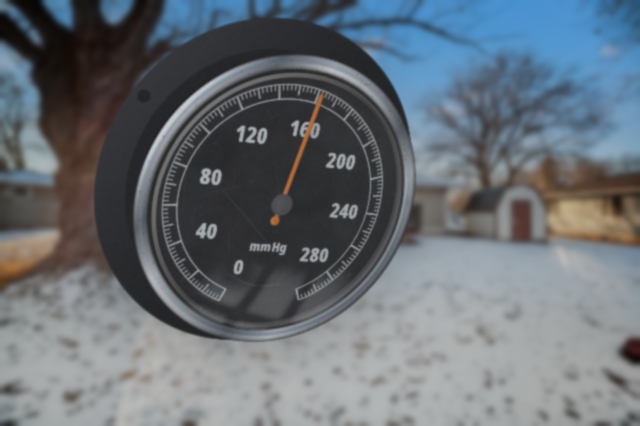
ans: mmHg 160
